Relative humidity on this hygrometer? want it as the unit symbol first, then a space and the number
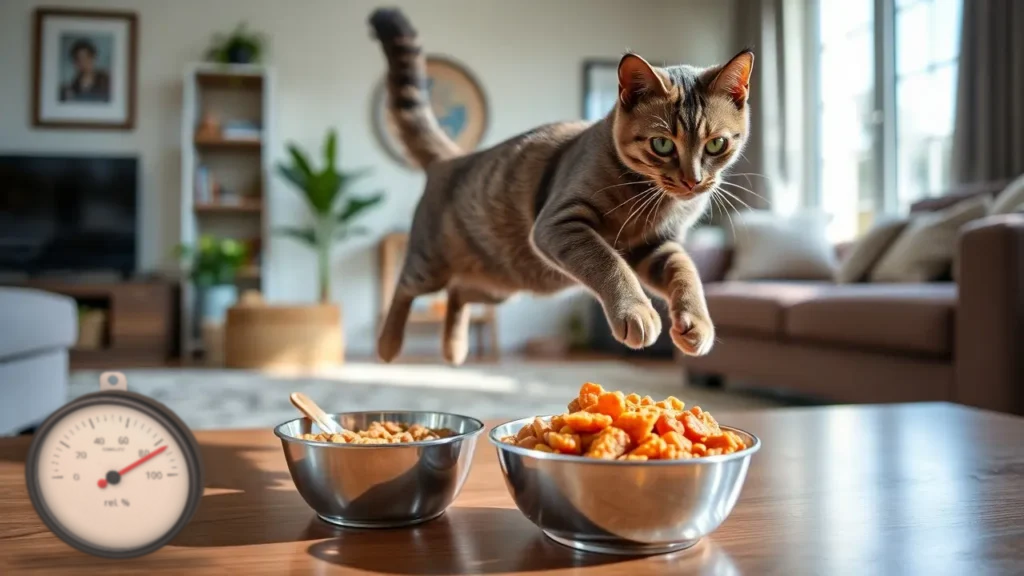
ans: % 84
